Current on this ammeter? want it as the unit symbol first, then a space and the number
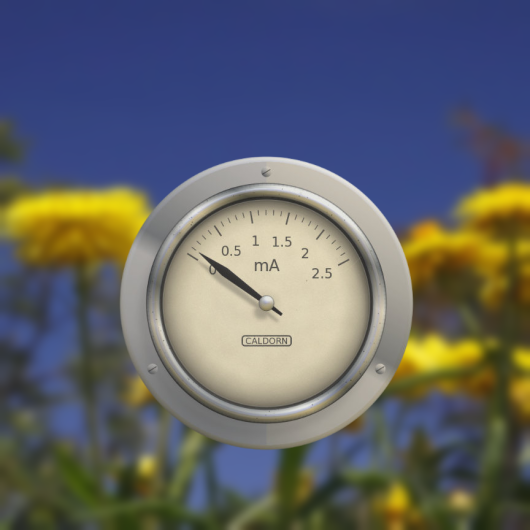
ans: mA 0.1
